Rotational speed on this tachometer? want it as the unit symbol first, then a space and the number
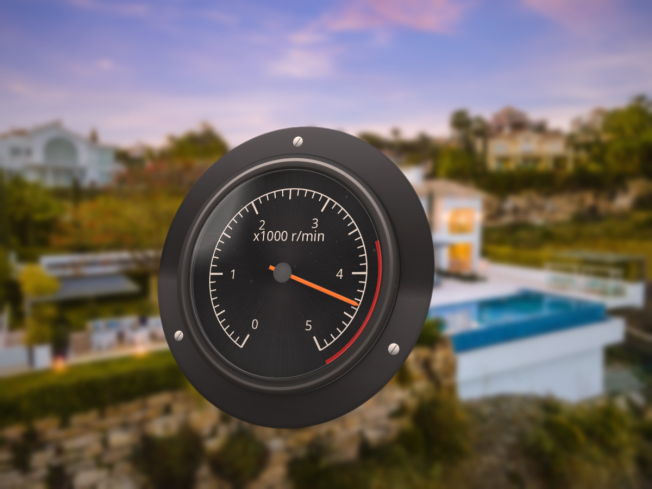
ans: rpm 4350
